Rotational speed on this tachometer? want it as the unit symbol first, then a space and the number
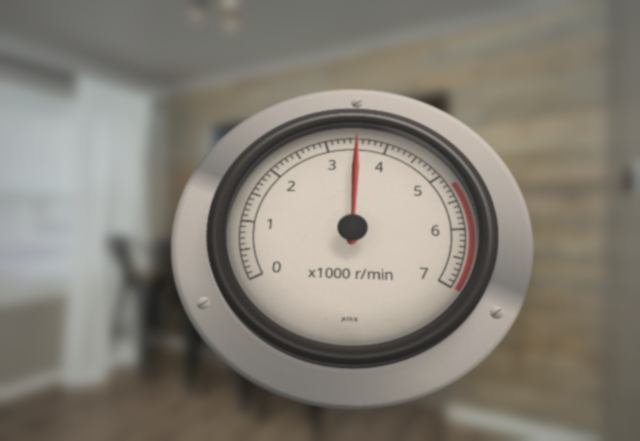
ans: rpm 3500
